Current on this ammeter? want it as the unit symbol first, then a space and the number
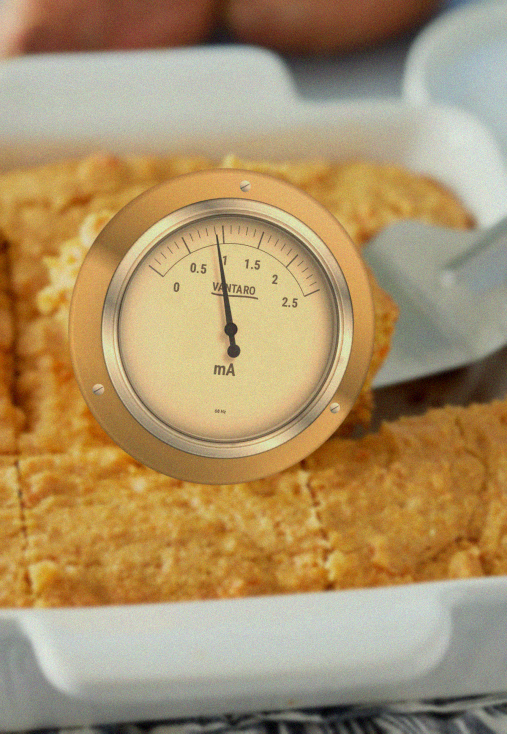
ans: mA 0.9
